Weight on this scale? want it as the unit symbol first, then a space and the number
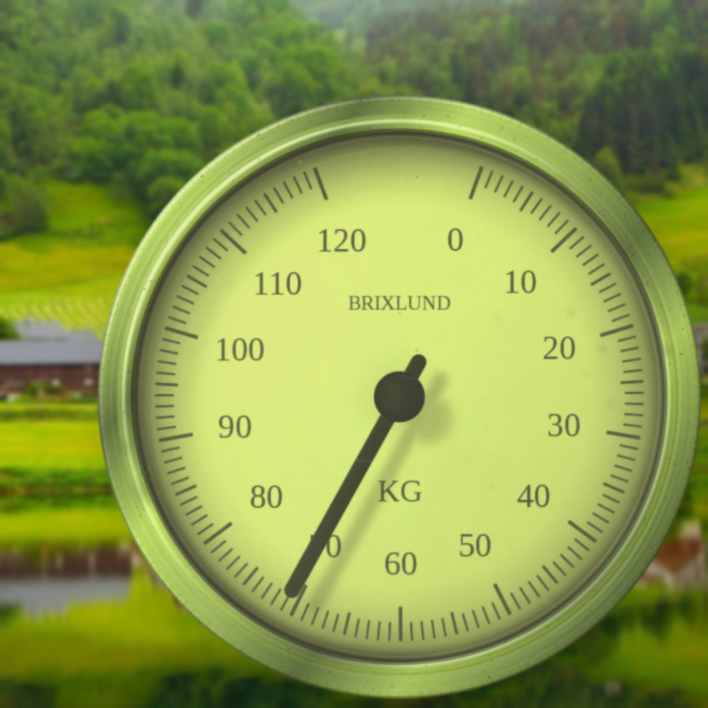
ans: kg 71
